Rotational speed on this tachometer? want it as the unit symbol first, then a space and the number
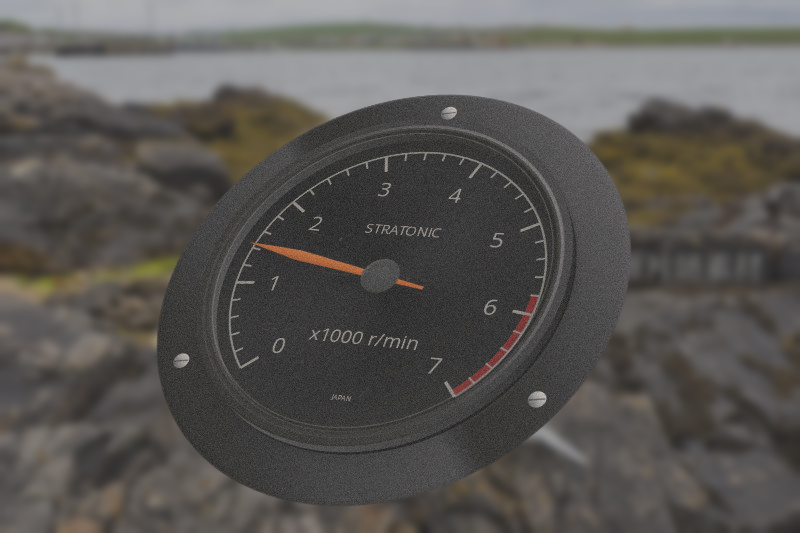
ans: rpm 1400
